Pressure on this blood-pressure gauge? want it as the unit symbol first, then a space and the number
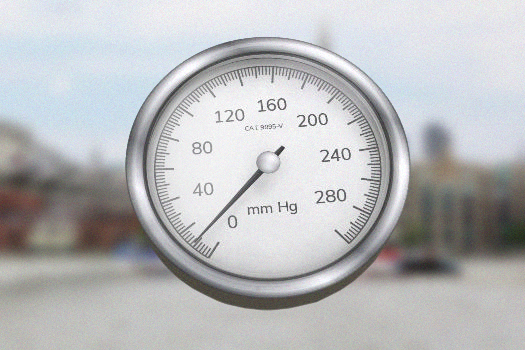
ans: mmHg 10
